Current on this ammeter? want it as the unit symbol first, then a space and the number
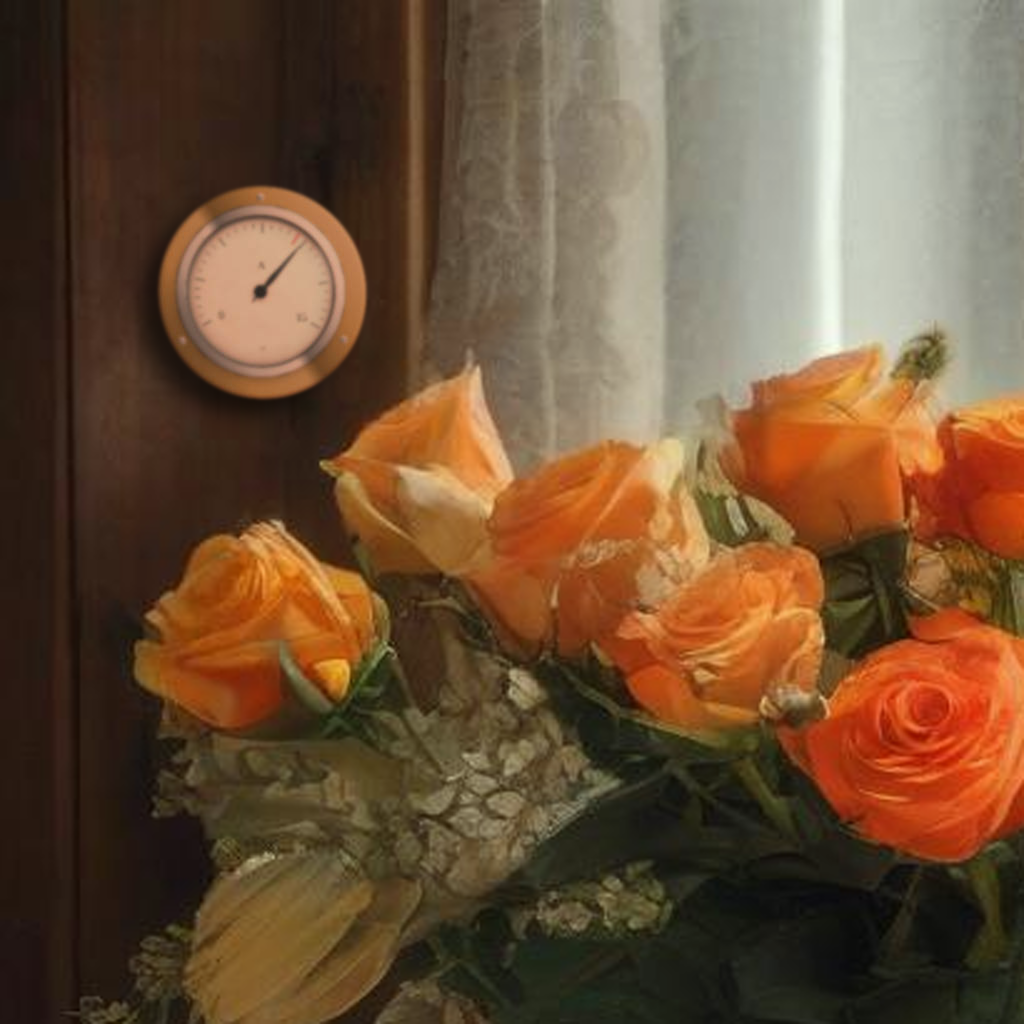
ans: A 10
